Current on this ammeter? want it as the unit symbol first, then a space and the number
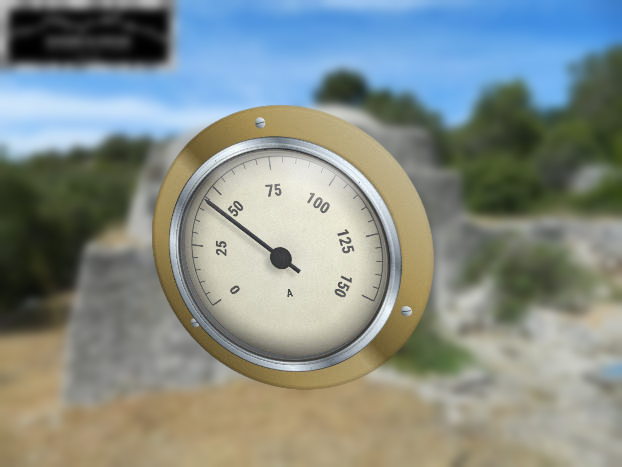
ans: A 45
